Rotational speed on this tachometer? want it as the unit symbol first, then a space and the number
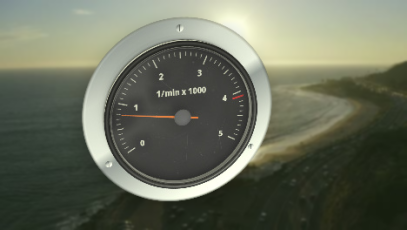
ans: rpm 800
